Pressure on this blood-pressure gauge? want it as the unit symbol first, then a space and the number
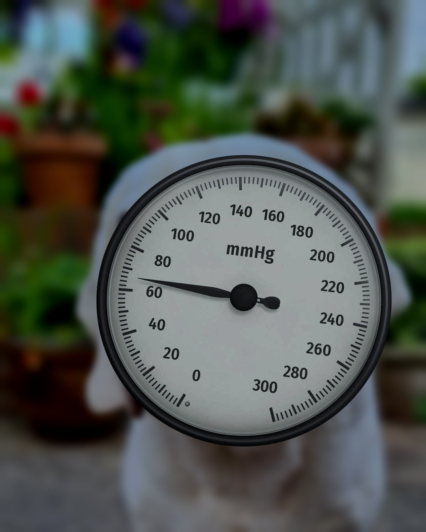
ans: mmHg 66
